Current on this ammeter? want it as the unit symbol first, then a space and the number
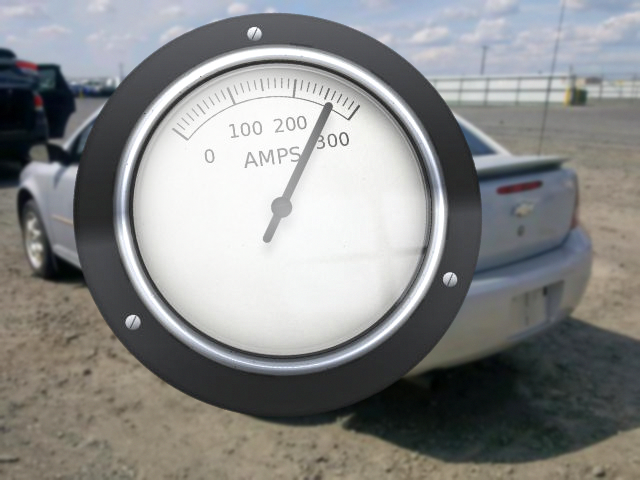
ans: A 260
